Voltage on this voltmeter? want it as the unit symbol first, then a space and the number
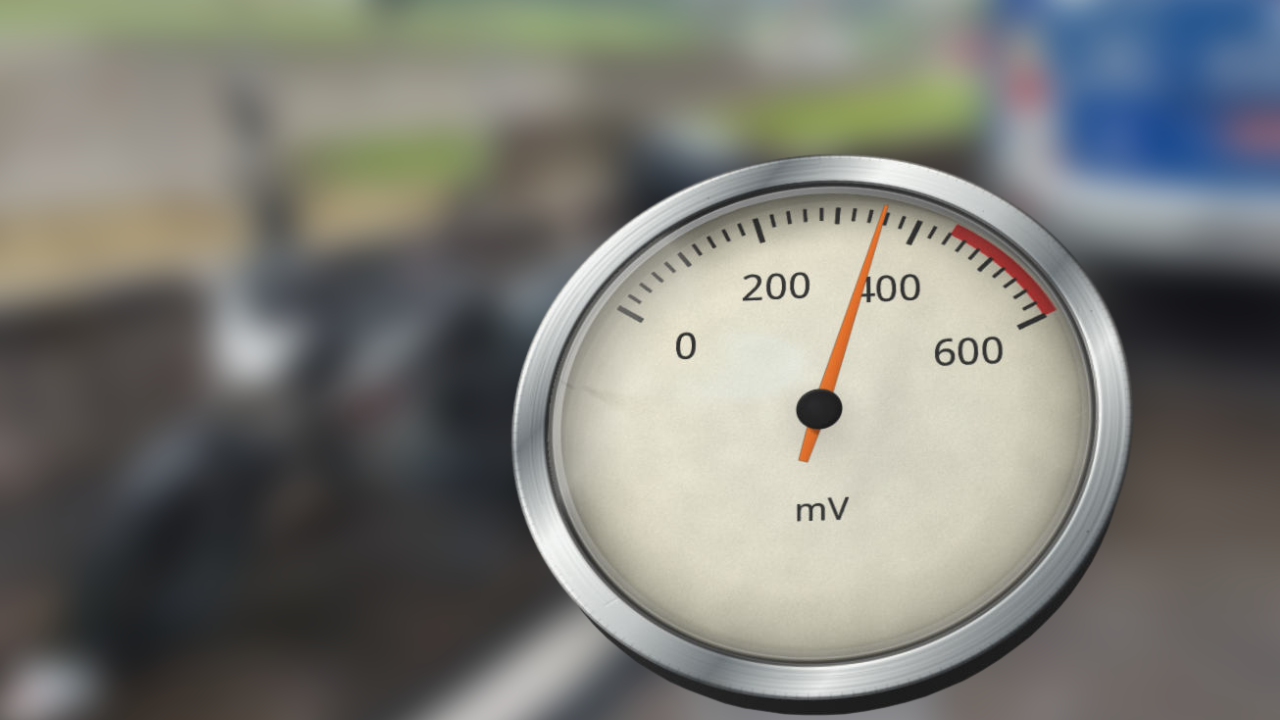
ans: mV 360
